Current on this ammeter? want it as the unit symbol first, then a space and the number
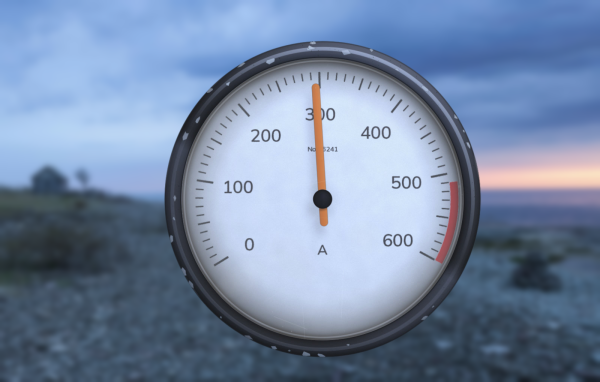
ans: A 295
